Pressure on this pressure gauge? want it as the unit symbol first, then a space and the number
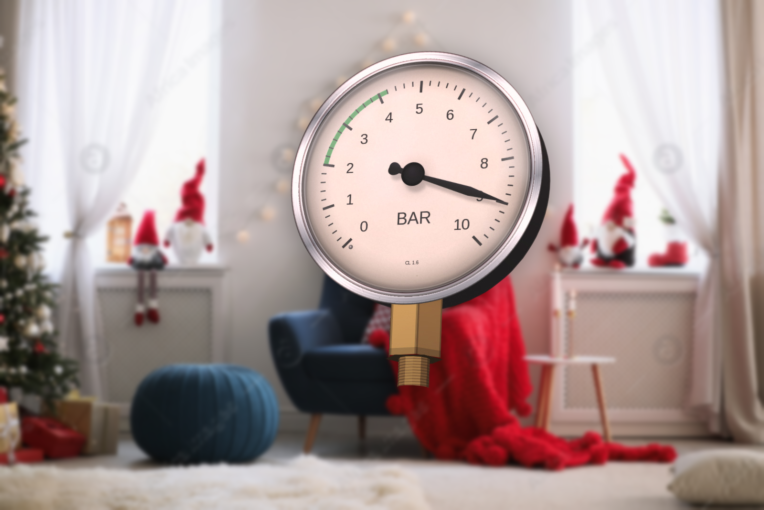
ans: bar 9
